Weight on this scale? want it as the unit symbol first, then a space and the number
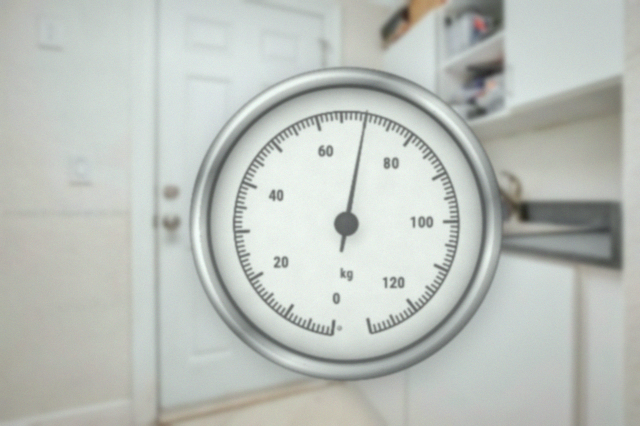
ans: kg 70
